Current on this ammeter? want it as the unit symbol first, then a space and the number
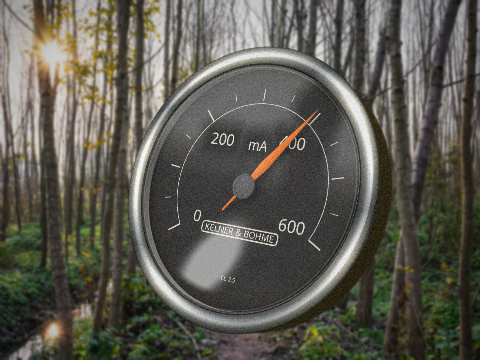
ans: mA 400
